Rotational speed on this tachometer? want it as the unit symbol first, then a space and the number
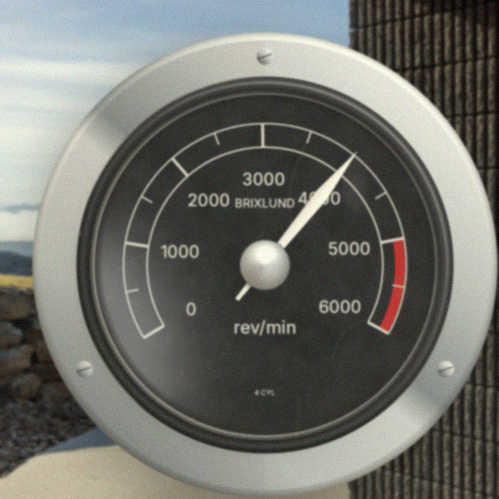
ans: rpm 4000
